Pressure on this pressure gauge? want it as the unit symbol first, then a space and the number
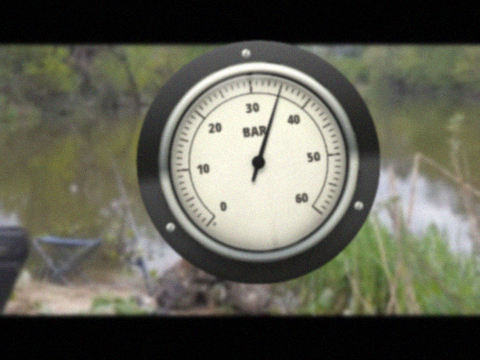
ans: bar 35
